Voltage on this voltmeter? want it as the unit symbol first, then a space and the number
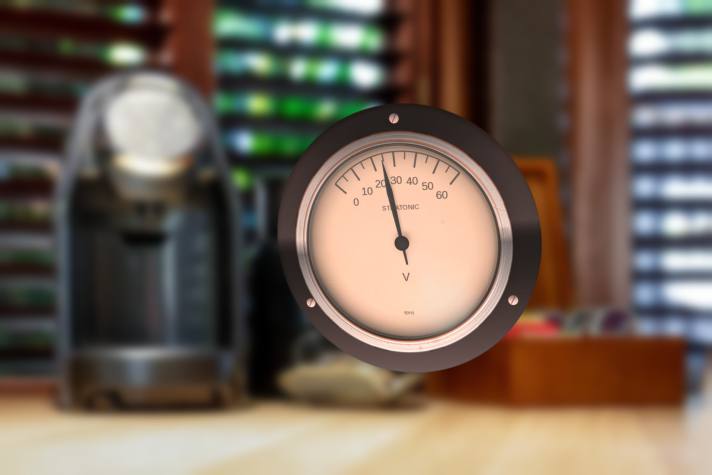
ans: V 25
